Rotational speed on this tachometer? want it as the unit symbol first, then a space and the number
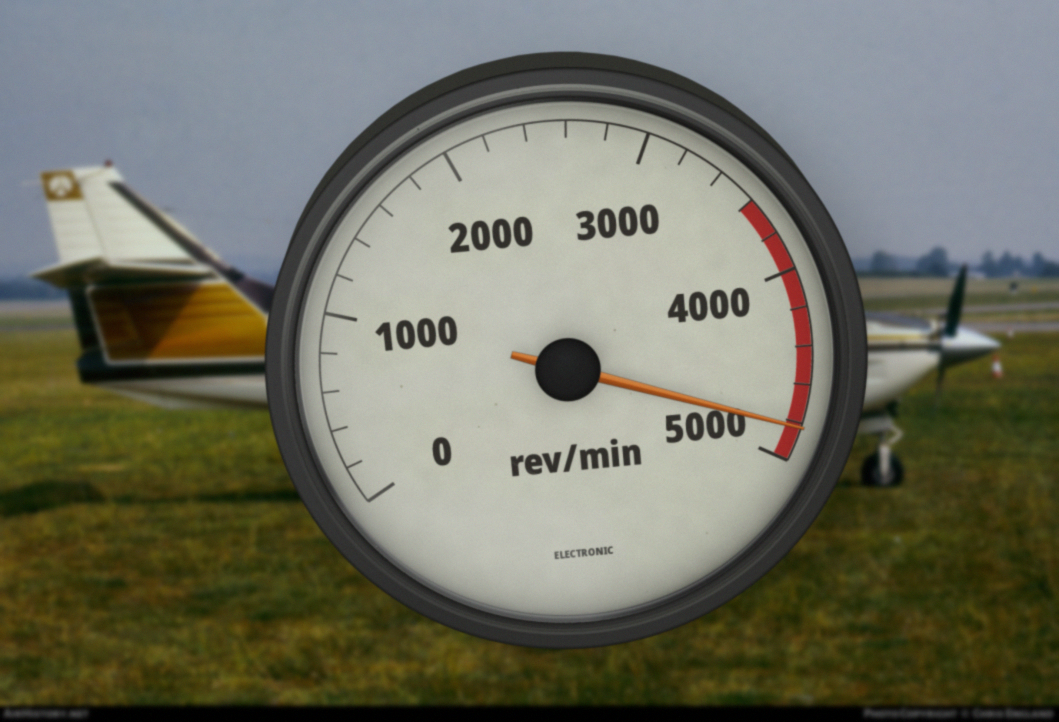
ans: rpm 4800
